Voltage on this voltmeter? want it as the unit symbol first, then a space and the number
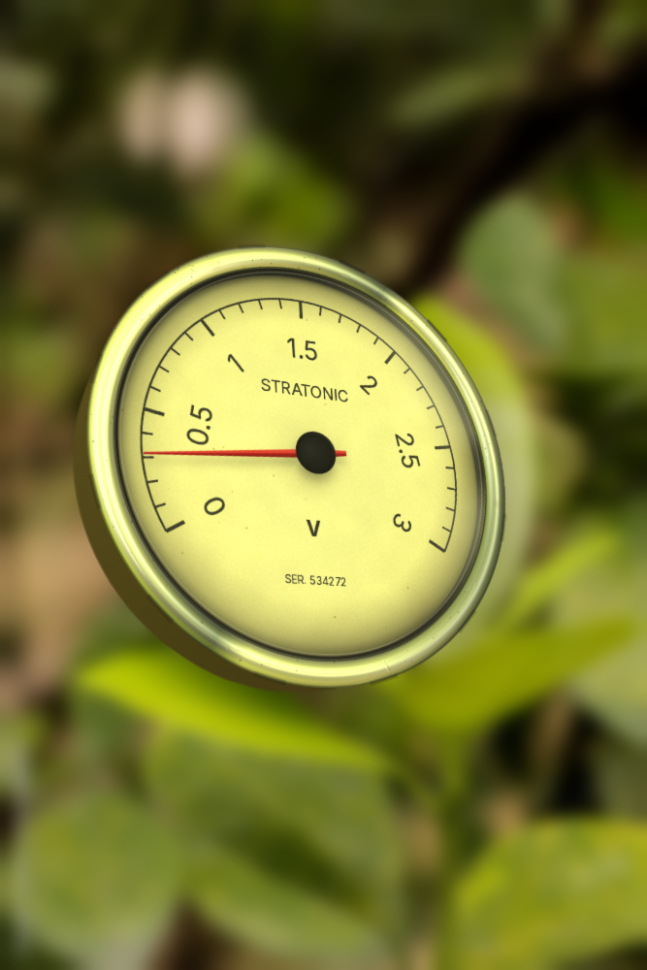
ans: V 0.3
